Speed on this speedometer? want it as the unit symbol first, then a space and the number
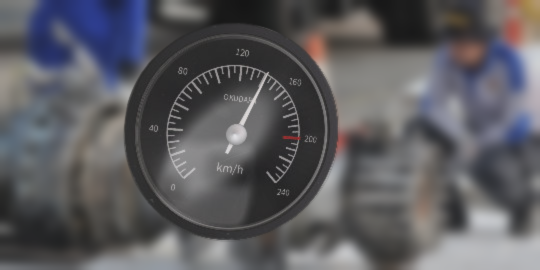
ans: km/h 140
